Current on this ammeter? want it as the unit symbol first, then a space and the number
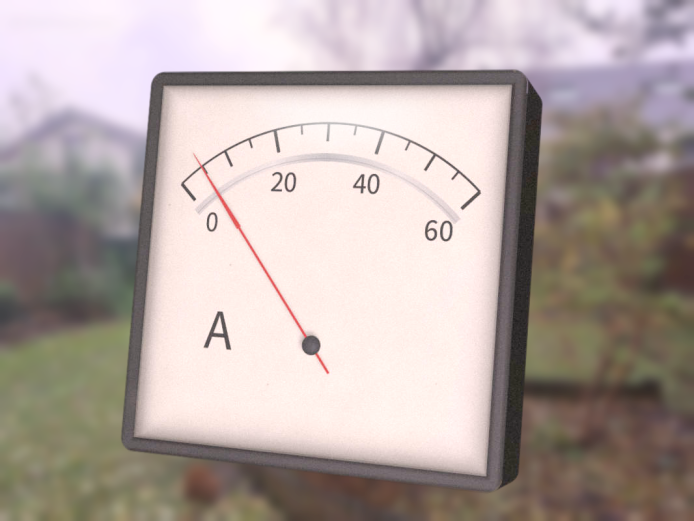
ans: A 5
